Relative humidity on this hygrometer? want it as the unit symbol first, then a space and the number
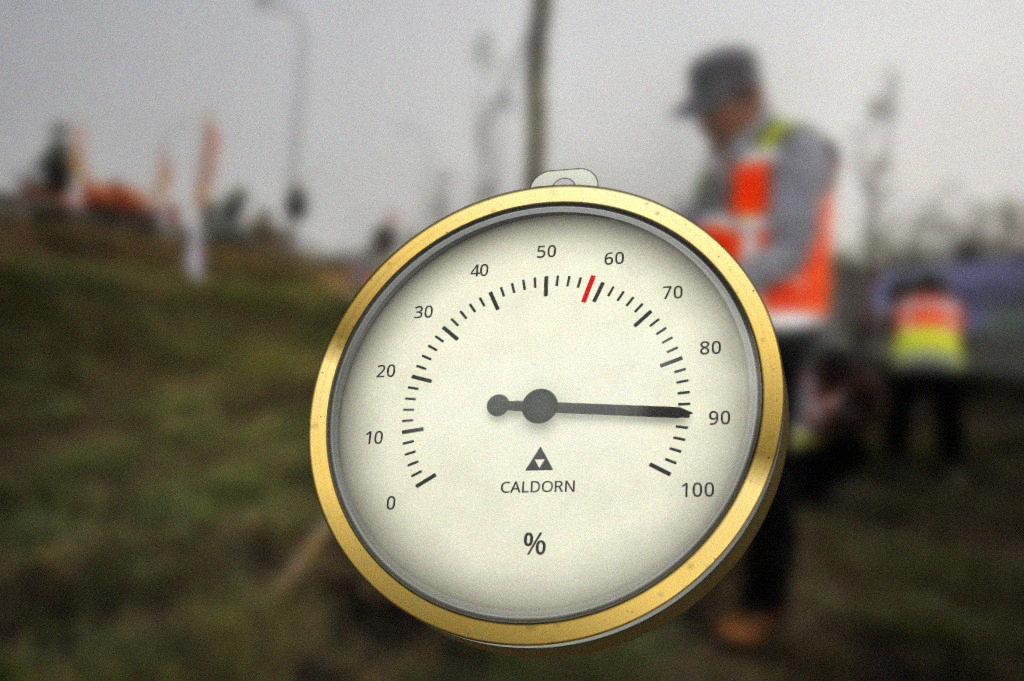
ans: % 90
